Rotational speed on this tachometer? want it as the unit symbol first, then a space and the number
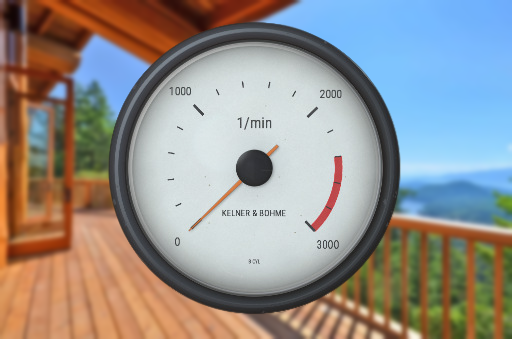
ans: rpm 0
